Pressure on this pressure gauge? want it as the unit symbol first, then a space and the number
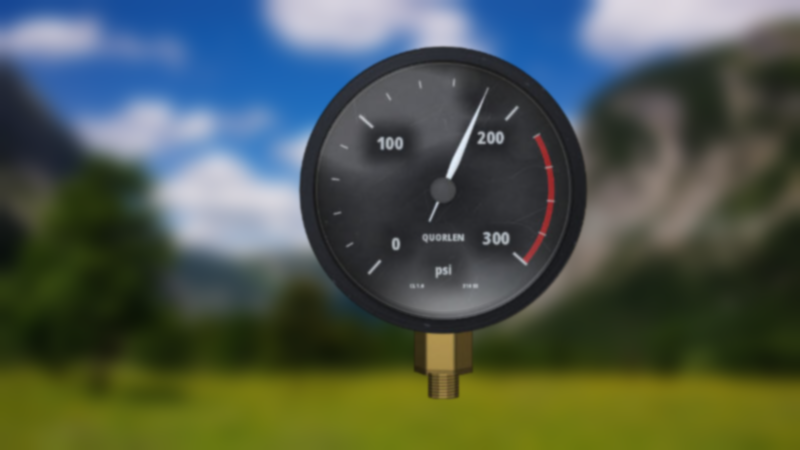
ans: psi 180
